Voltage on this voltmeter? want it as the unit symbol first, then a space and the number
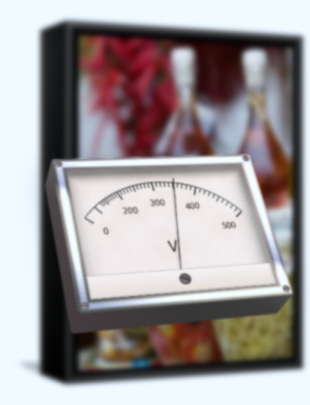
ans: V 350
